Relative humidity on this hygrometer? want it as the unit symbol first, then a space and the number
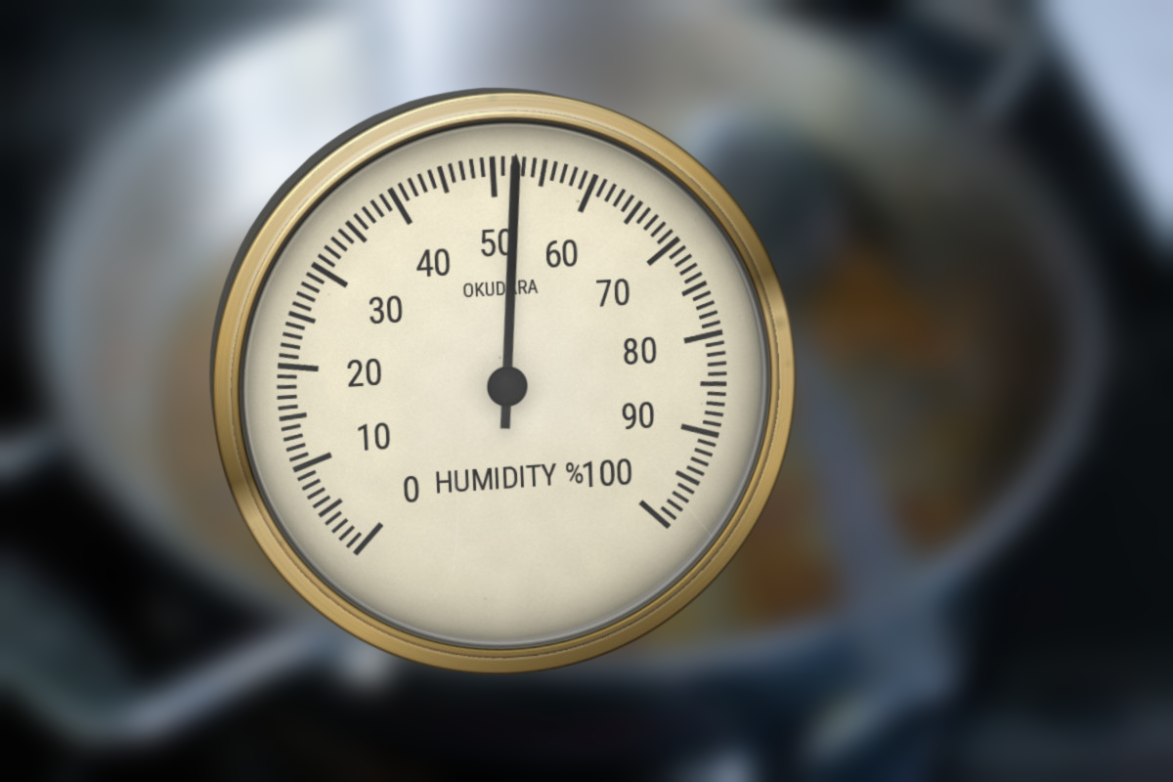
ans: % 52
